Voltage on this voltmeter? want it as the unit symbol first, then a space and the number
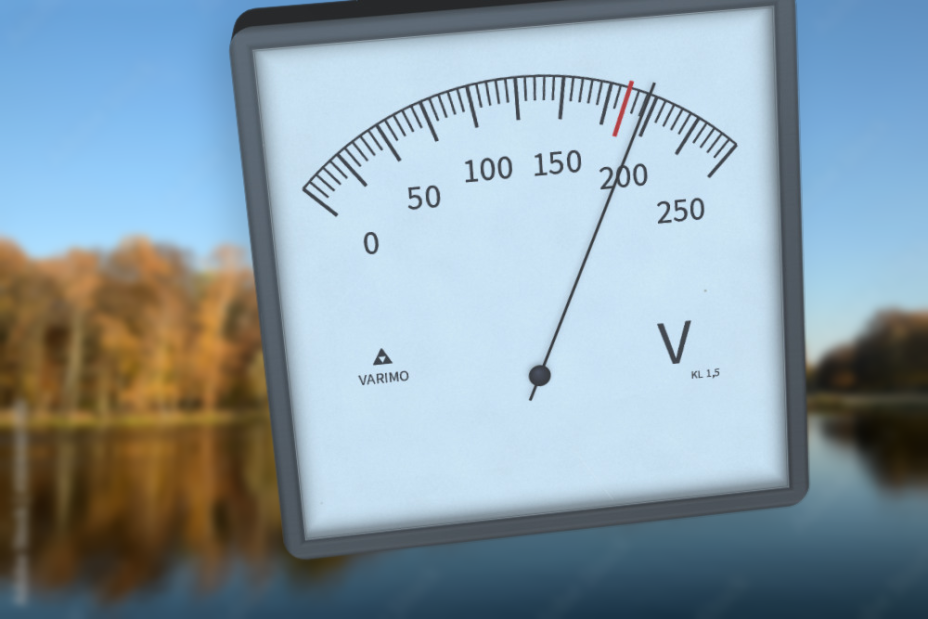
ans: V 195
